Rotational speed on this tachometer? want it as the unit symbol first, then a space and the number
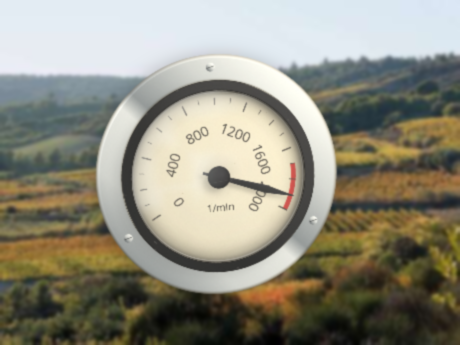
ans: rpm 1900
